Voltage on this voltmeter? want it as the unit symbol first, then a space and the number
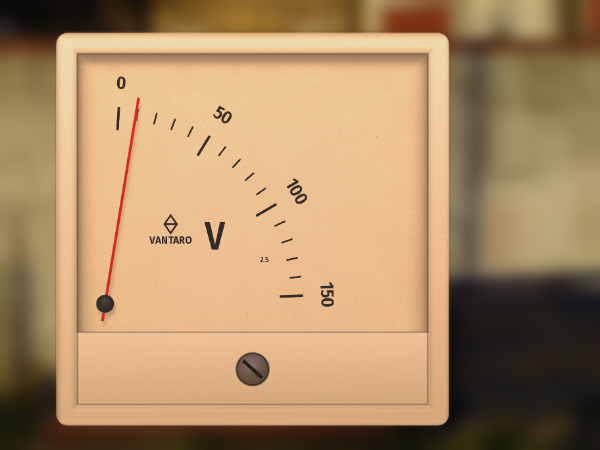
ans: V 10
